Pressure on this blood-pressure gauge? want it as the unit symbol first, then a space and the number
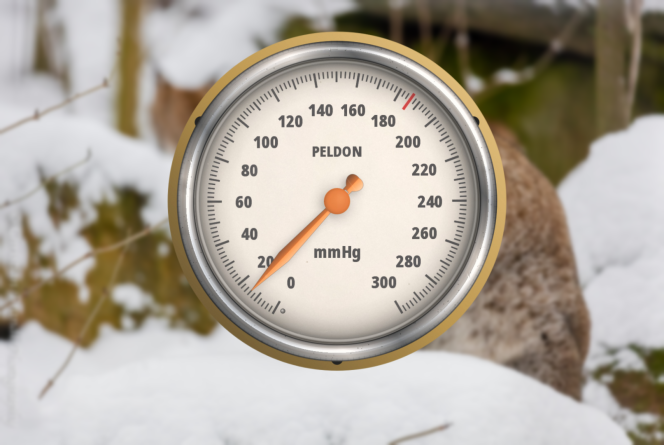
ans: mmHg 14
